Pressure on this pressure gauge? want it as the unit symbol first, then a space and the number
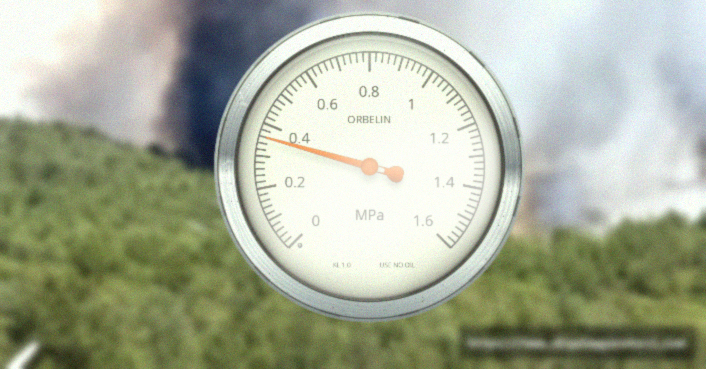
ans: MPa 0.36
